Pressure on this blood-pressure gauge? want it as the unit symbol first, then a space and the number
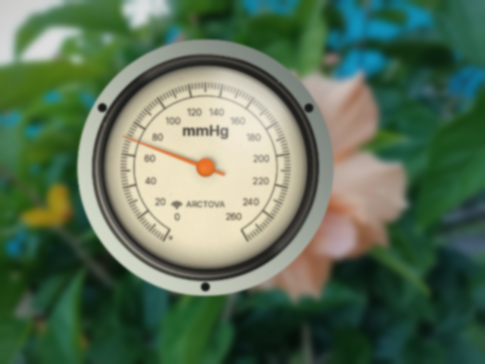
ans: mmHg 70
